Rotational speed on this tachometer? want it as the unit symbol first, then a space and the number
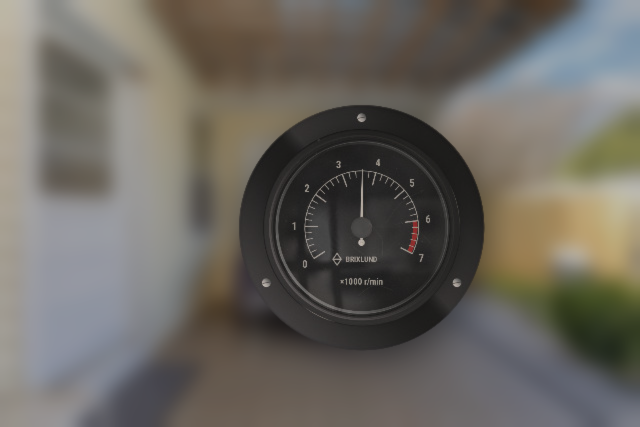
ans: rpm 3600
